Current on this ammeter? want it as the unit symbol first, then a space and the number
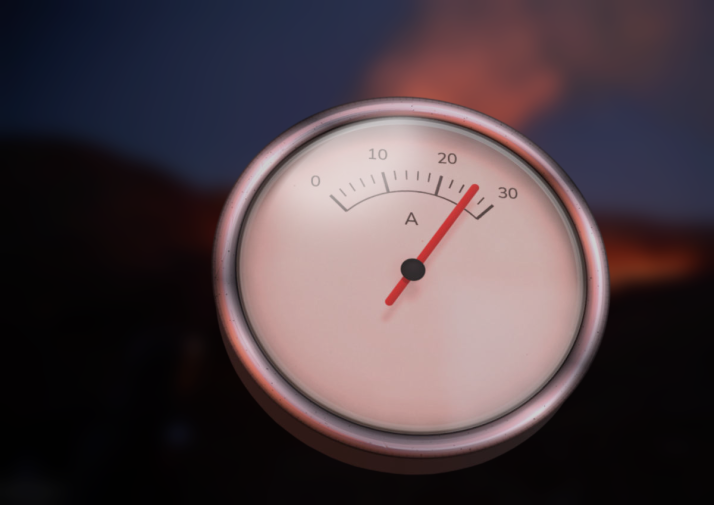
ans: A 26
